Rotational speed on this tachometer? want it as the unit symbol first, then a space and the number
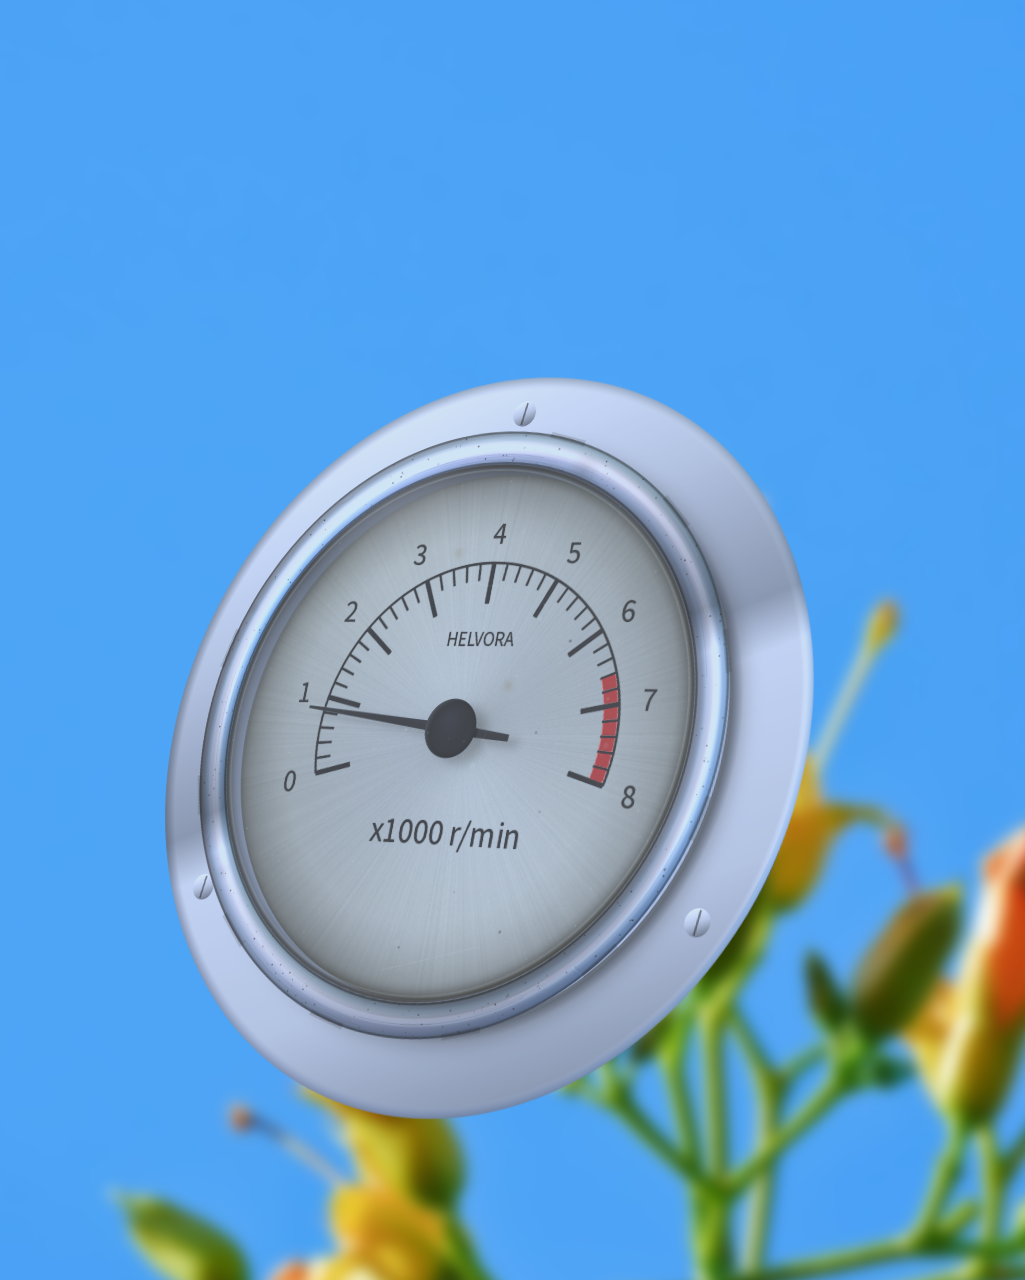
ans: rpm 800
